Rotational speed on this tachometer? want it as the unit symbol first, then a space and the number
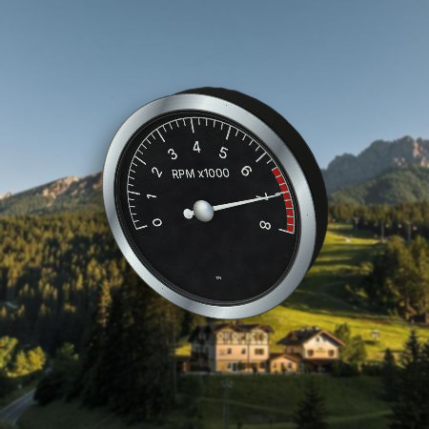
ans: rpm 7000
